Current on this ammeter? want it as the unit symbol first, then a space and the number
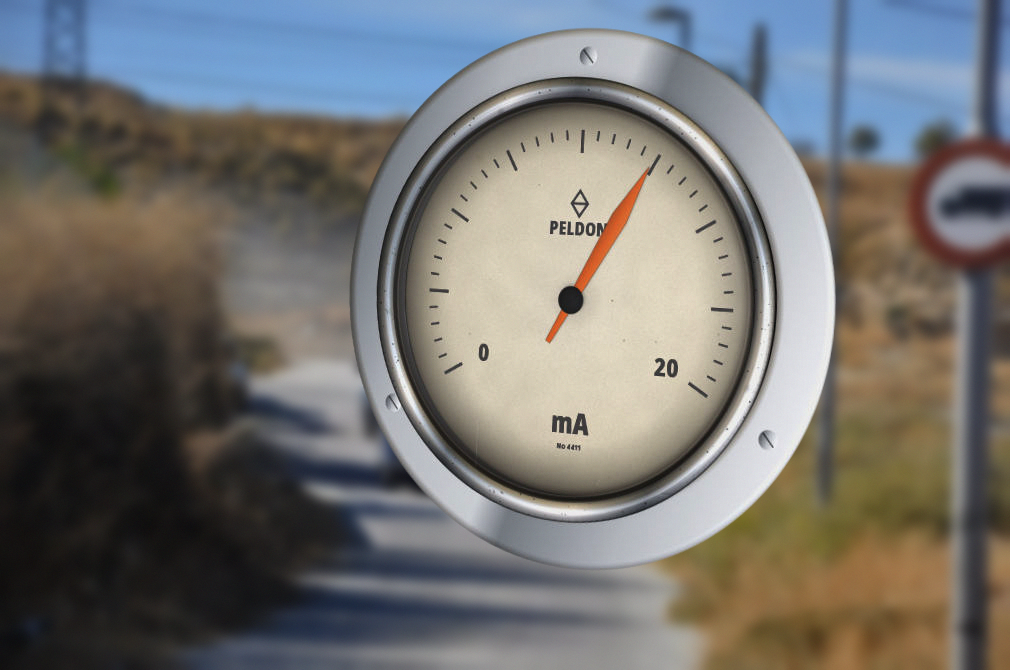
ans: mA 12.5
